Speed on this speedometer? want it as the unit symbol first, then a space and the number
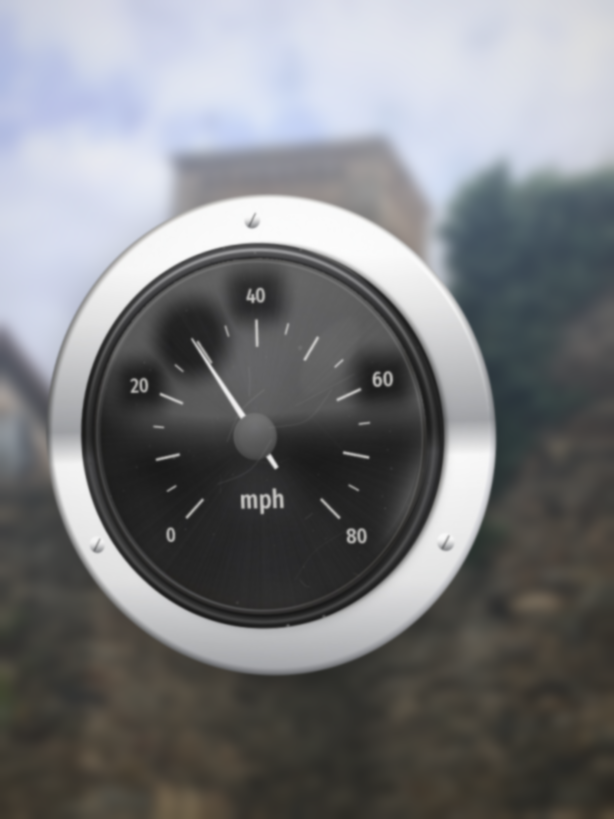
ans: mph 30
